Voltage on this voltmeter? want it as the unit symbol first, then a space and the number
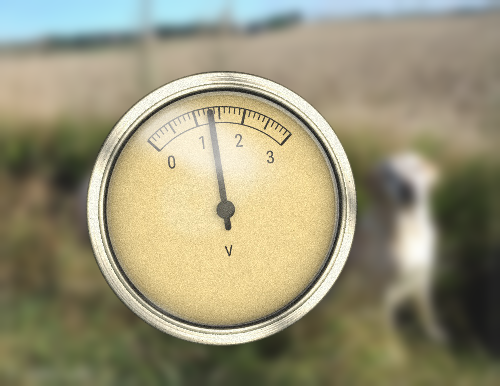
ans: V 1.3
